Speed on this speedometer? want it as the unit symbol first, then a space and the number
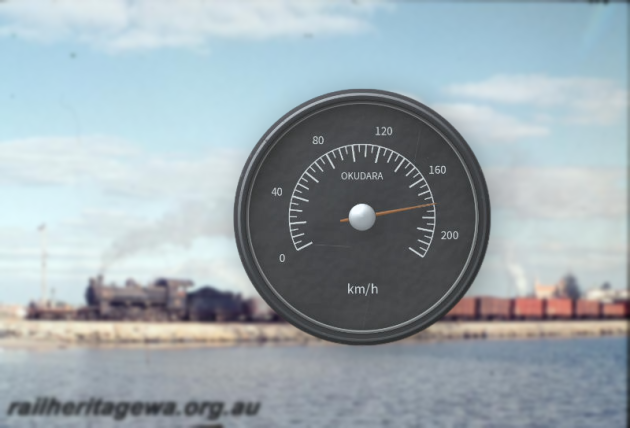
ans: km/h 180
